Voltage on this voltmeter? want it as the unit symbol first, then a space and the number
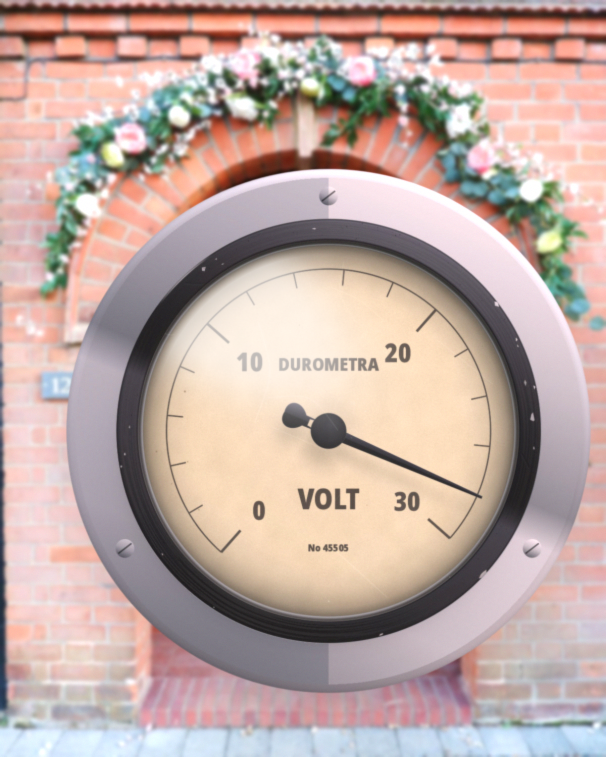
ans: V 28
